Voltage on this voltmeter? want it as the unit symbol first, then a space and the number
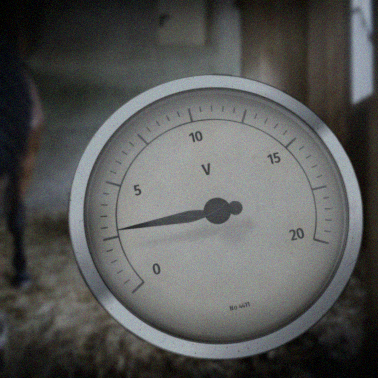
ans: V 2.75
